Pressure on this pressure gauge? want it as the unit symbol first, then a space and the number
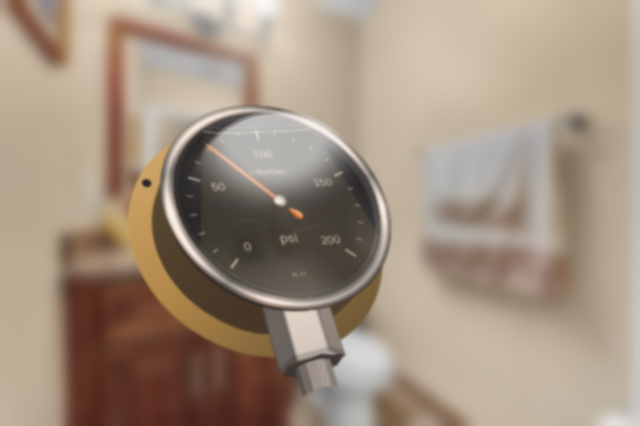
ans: psi 70
